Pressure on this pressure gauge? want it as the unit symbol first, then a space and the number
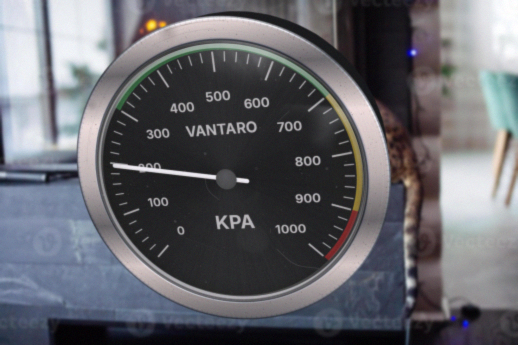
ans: kPa 200
